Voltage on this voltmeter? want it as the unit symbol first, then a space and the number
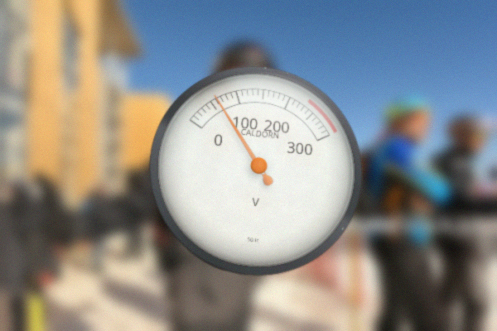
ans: V 60
